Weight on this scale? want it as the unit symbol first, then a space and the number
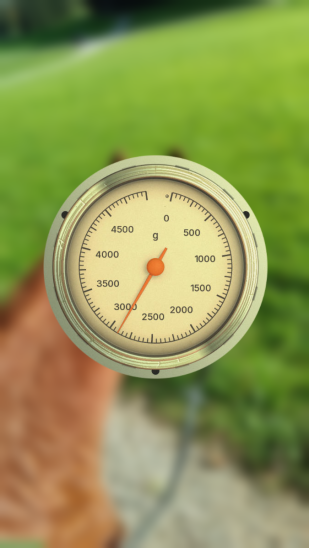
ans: g 2900
